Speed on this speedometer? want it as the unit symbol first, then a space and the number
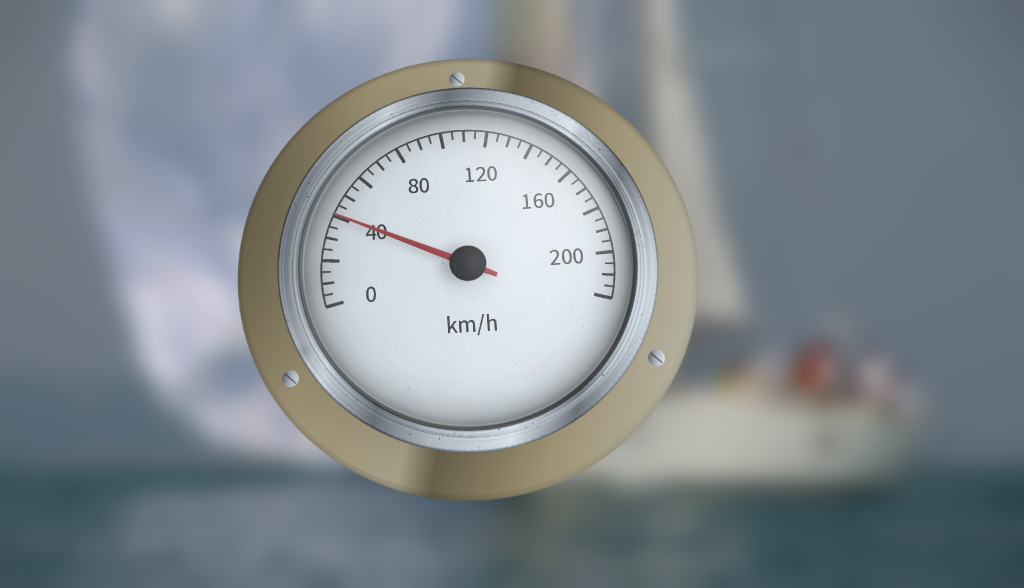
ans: km/h 40
